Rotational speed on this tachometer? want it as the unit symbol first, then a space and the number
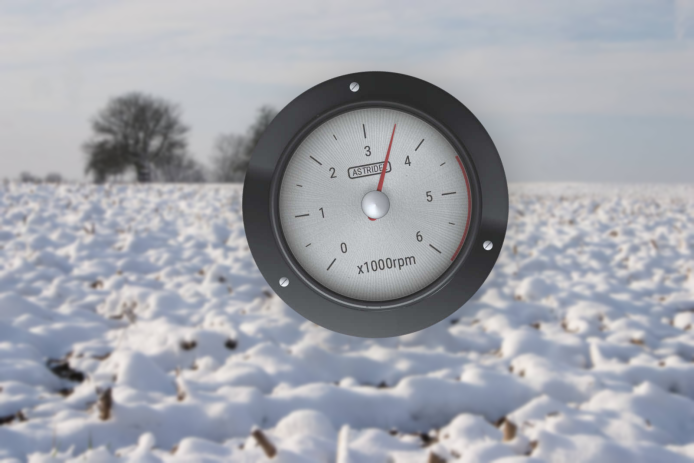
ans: rpm 3500
